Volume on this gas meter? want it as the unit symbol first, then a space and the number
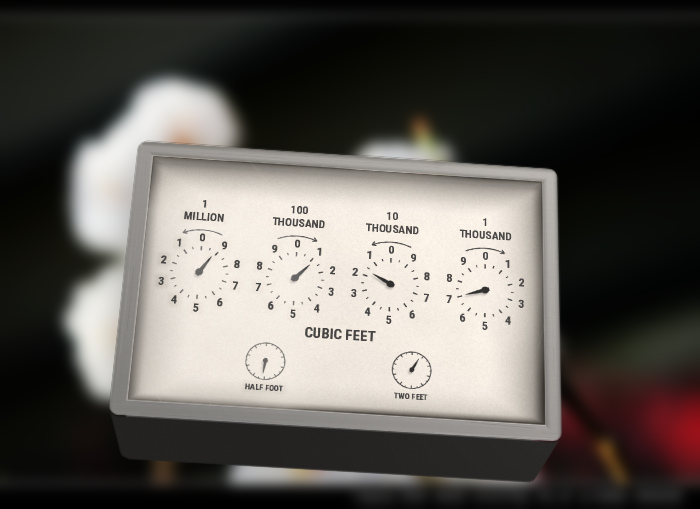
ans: ft³ 911700
